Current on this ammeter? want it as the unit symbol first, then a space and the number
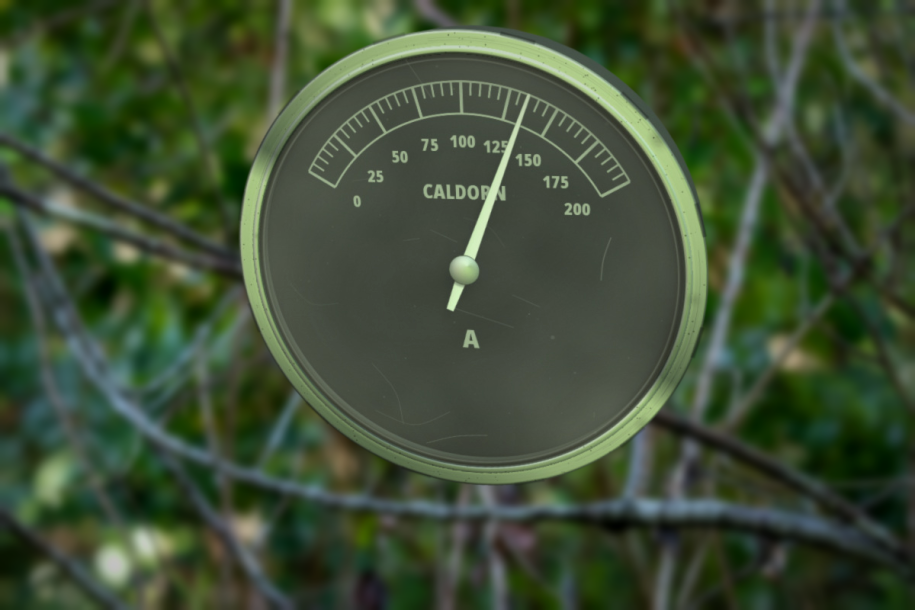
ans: A 135
